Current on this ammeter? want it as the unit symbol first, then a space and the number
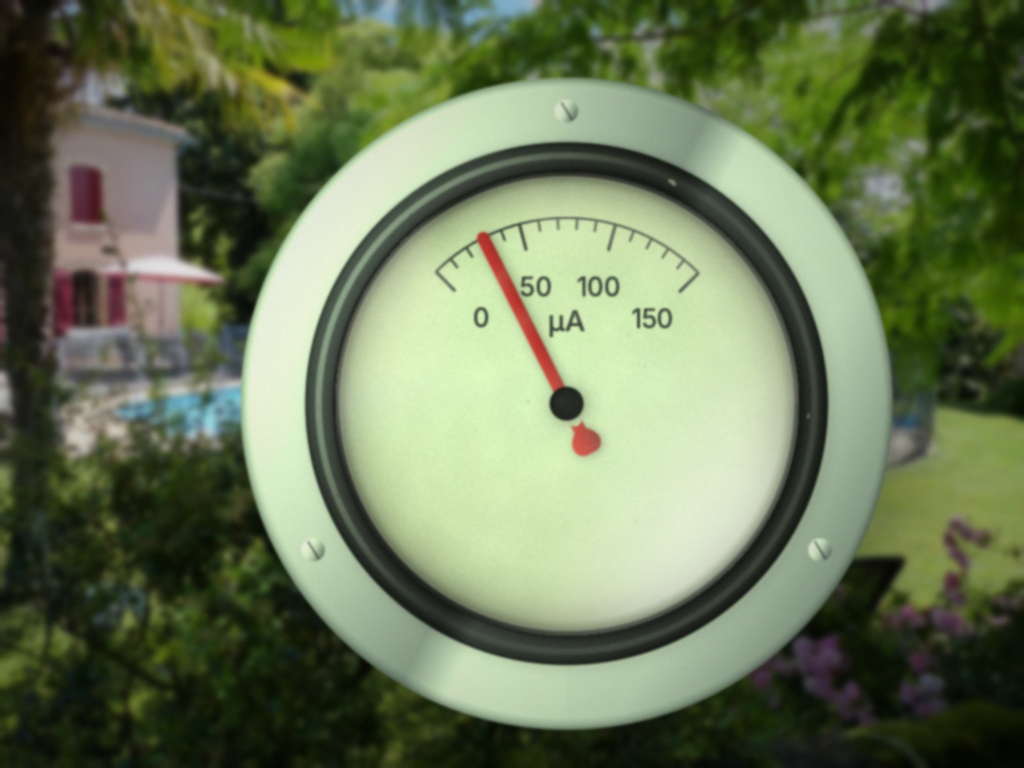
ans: µA 30
